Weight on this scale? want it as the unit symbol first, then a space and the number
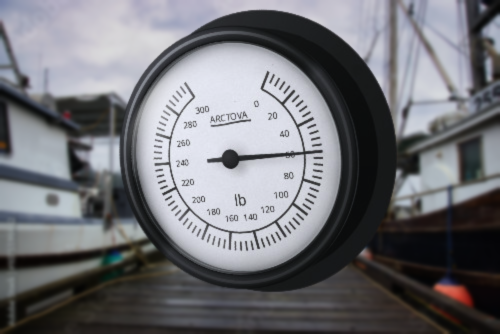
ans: lb 60
